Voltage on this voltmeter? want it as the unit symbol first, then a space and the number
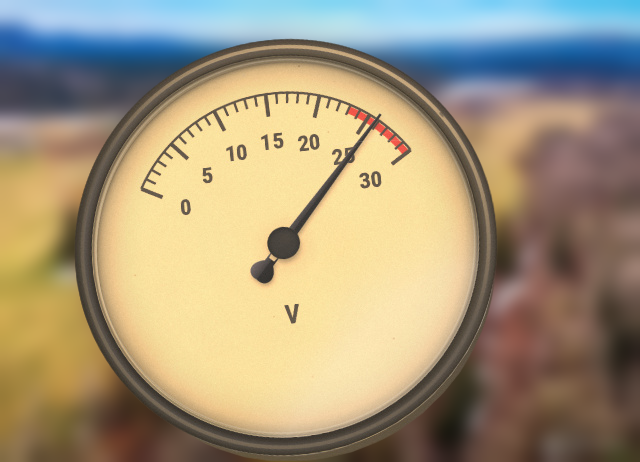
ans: V 26
